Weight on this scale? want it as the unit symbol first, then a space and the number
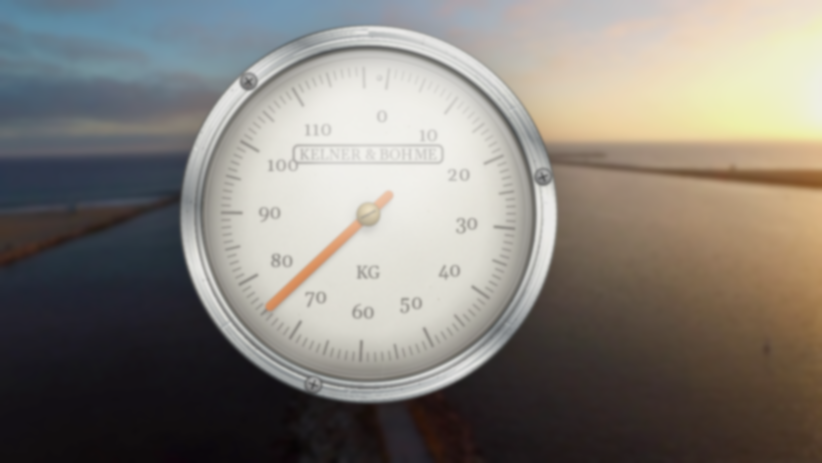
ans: kg 75
